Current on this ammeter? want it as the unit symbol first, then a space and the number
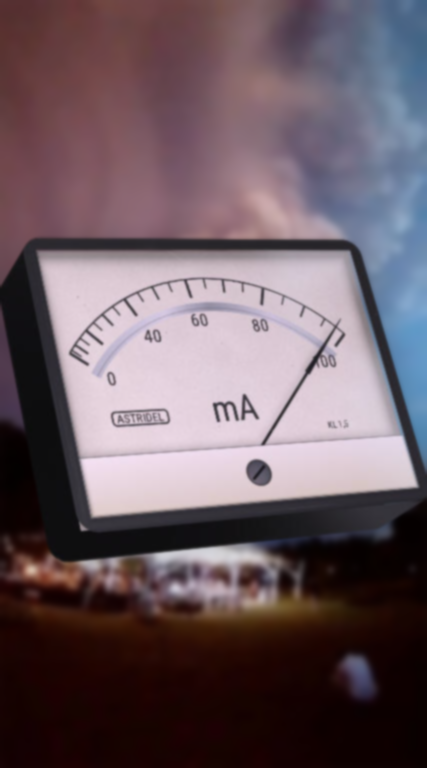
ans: mA 97.5
